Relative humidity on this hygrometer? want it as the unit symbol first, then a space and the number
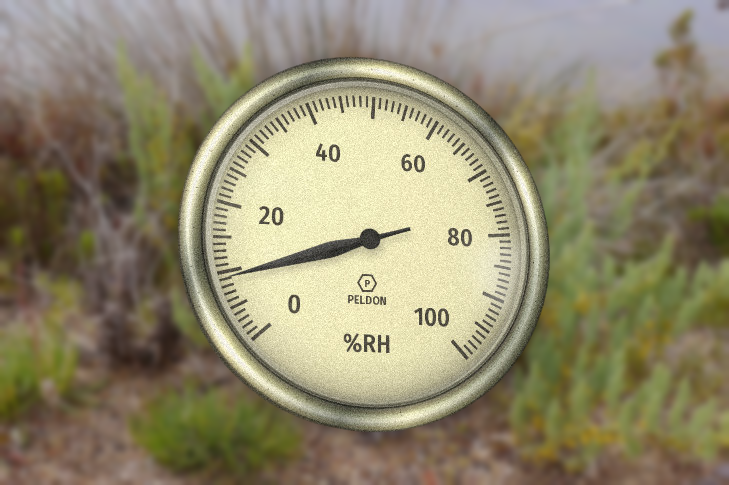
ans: % 9
